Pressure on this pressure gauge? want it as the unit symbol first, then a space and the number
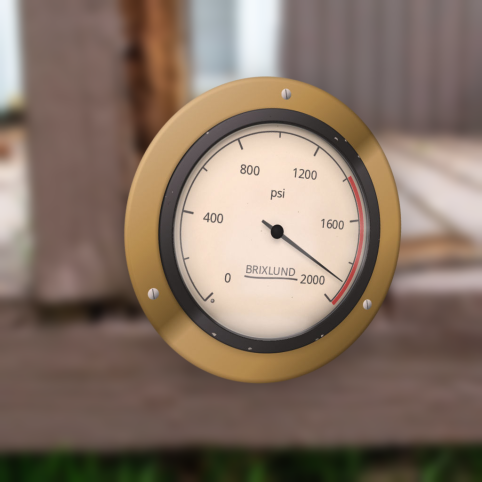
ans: psi 1900
